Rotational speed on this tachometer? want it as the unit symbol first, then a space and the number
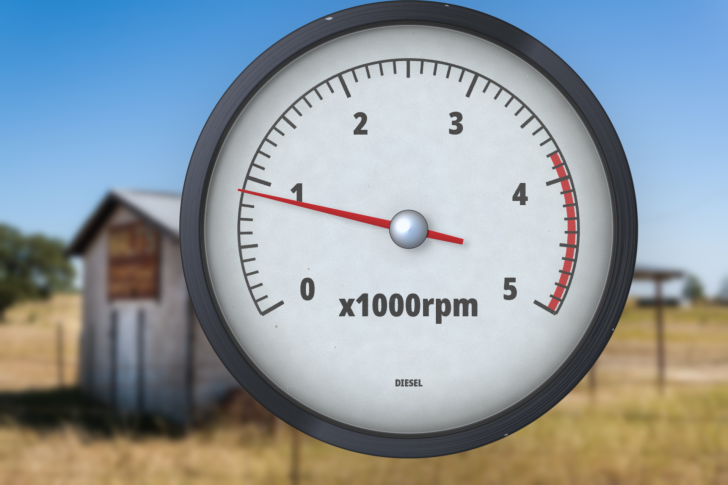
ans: rpm 900
